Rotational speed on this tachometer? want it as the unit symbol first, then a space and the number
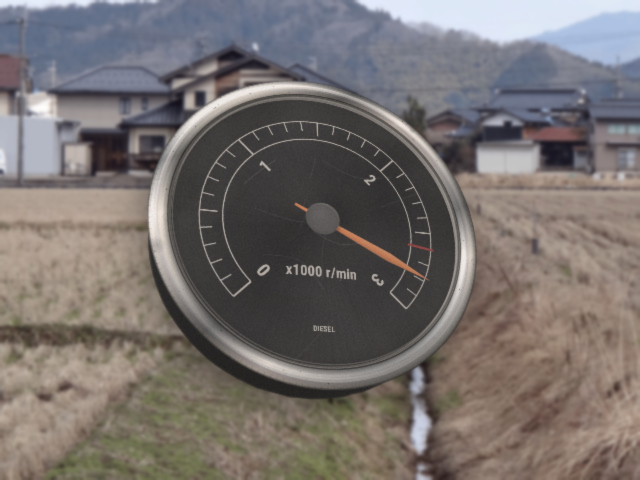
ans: rpm 2800
